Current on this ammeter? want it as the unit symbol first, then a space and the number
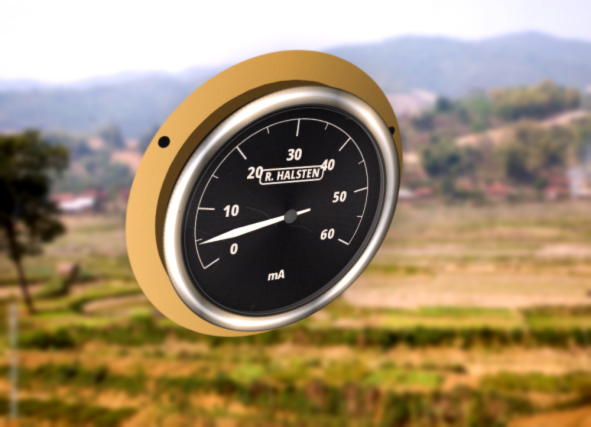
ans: mA 5
